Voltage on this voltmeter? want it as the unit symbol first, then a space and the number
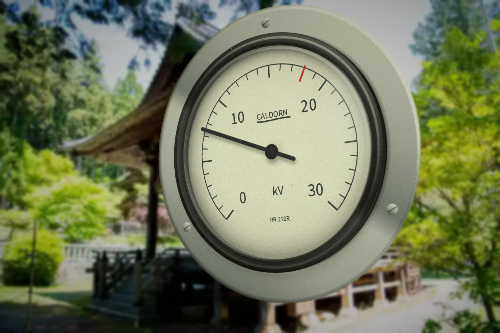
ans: kV 7.5
